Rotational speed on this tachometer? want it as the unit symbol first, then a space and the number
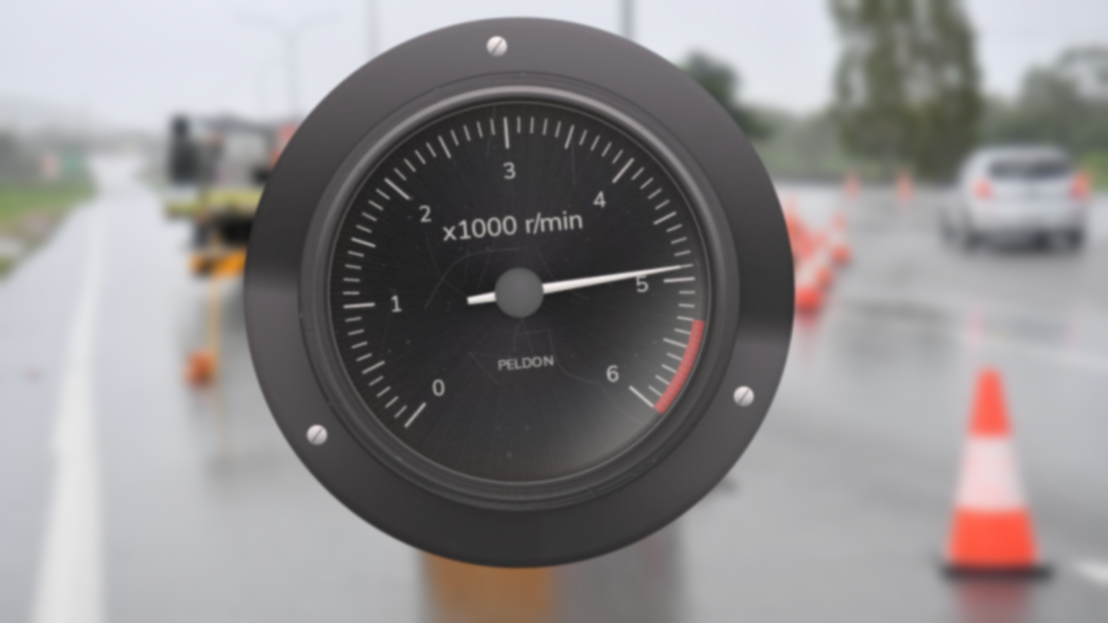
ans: rpm 4900
